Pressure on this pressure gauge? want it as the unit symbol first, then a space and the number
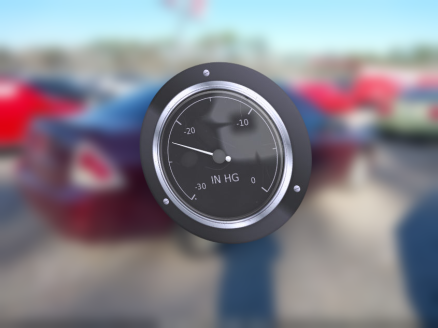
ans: inHg -22.5
